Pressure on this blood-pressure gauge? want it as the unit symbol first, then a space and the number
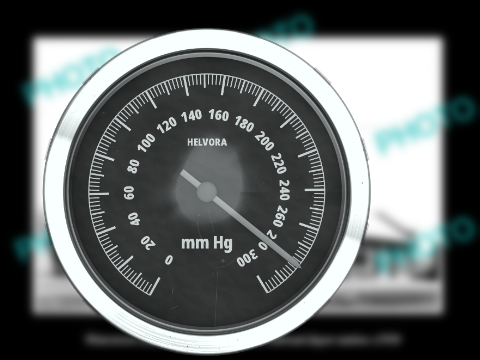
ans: mmHg 280
